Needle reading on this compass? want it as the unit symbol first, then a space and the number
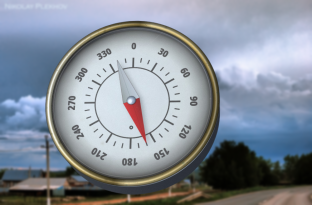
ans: ° 160
